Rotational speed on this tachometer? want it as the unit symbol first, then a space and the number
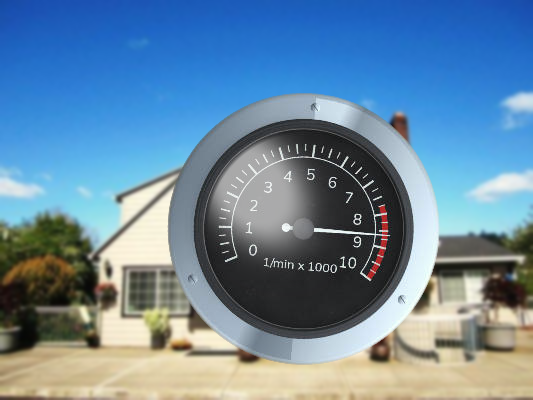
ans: rpm 8625
